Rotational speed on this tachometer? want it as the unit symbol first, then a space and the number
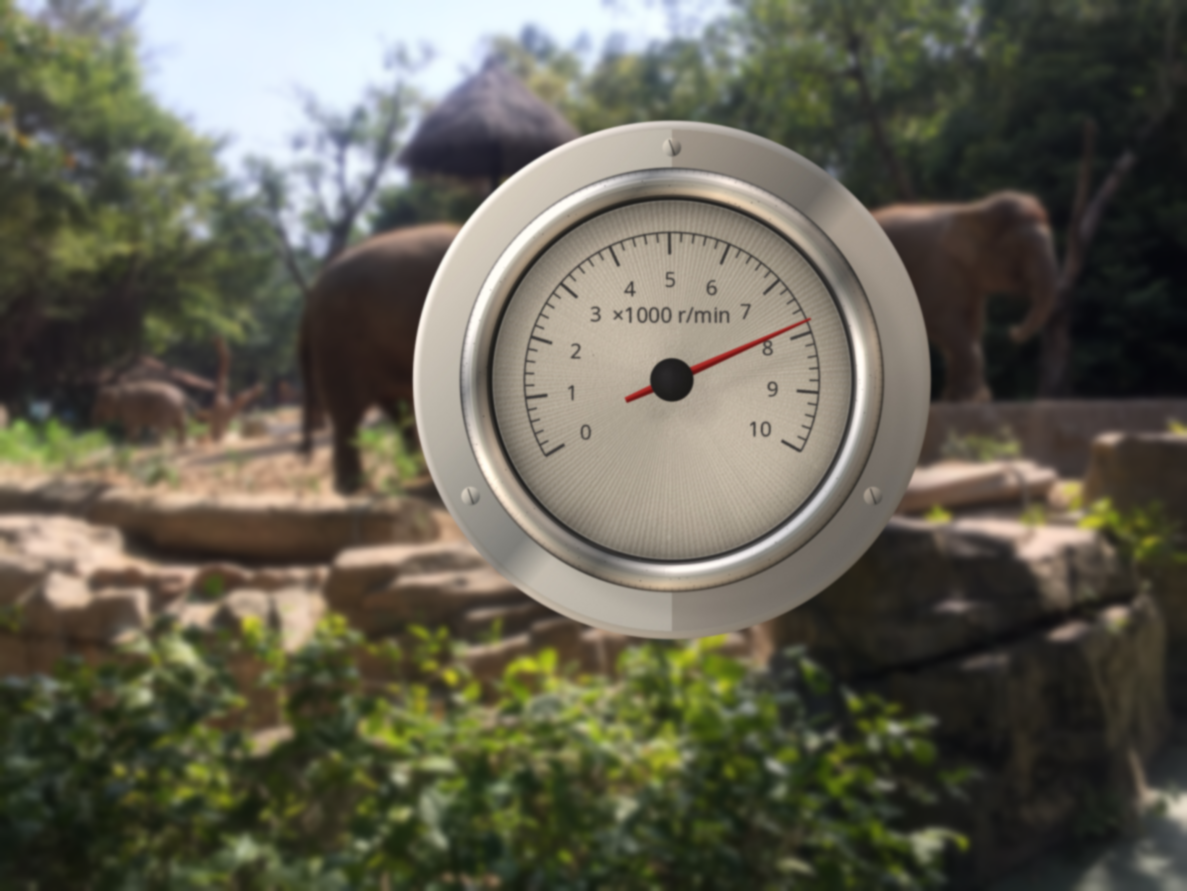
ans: rpm 7800
